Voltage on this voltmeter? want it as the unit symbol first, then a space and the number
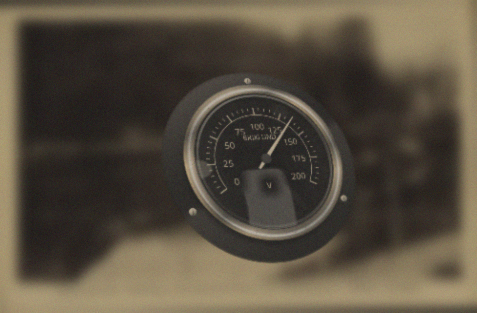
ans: V 135
